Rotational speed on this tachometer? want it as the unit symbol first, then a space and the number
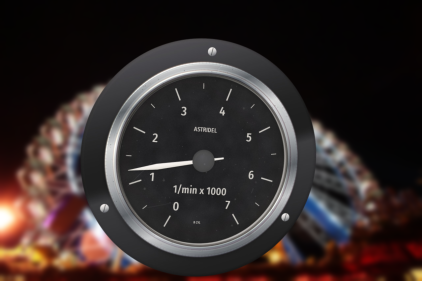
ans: rpm 1250
